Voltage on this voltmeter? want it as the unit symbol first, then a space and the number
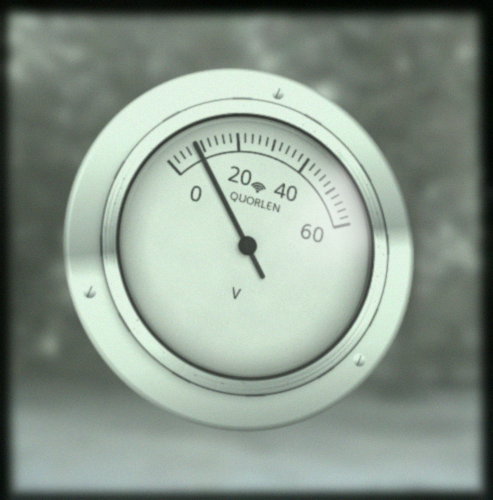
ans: V 8
